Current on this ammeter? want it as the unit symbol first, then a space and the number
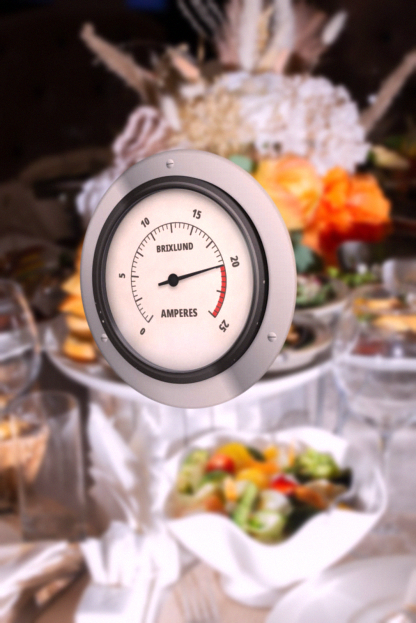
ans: A 20
